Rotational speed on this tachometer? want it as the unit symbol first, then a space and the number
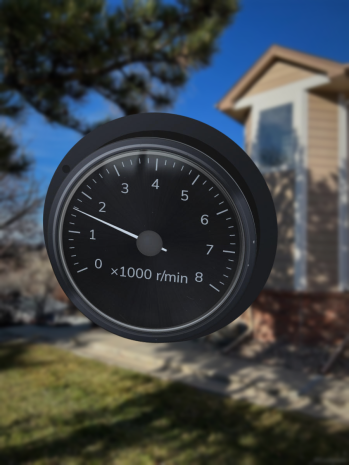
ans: rpm 1600
